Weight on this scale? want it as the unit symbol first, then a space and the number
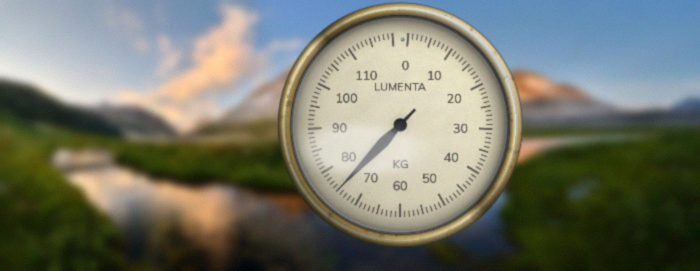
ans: kg 75
